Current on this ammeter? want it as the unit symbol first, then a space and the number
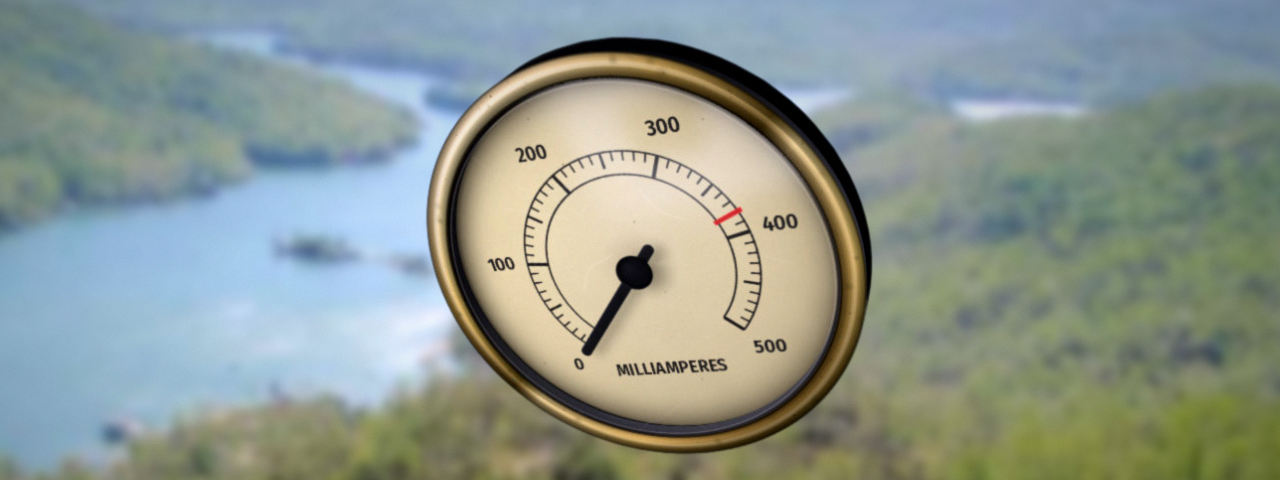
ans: mA 0
